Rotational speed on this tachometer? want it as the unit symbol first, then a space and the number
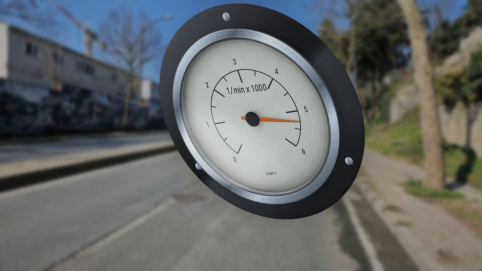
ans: rpm 5250
